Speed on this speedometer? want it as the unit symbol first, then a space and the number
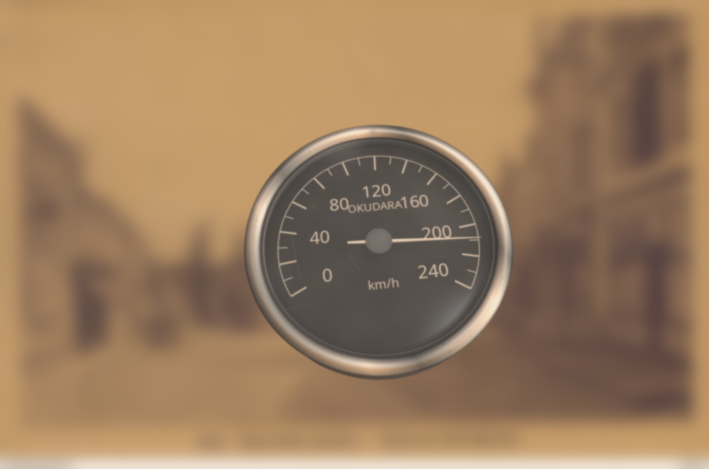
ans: km/h 210
